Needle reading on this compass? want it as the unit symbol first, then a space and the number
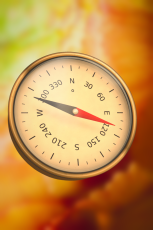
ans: ° 110
